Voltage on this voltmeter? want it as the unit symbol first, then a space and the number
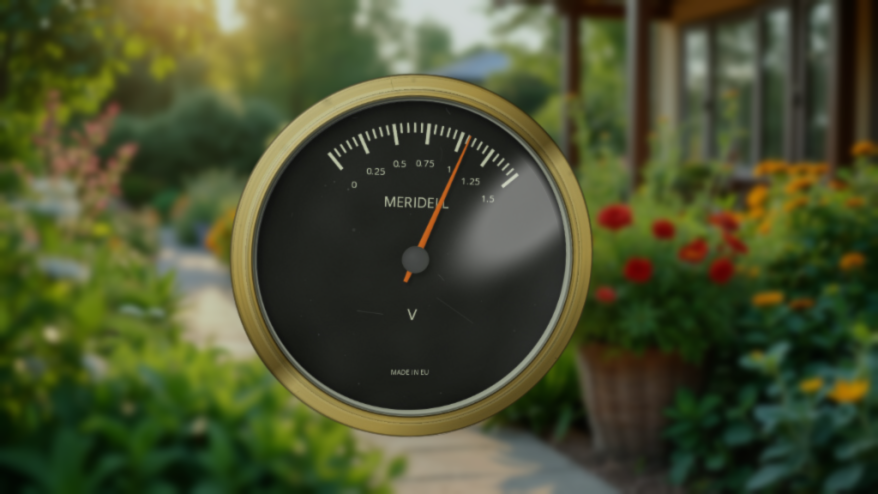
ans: V 1.05
